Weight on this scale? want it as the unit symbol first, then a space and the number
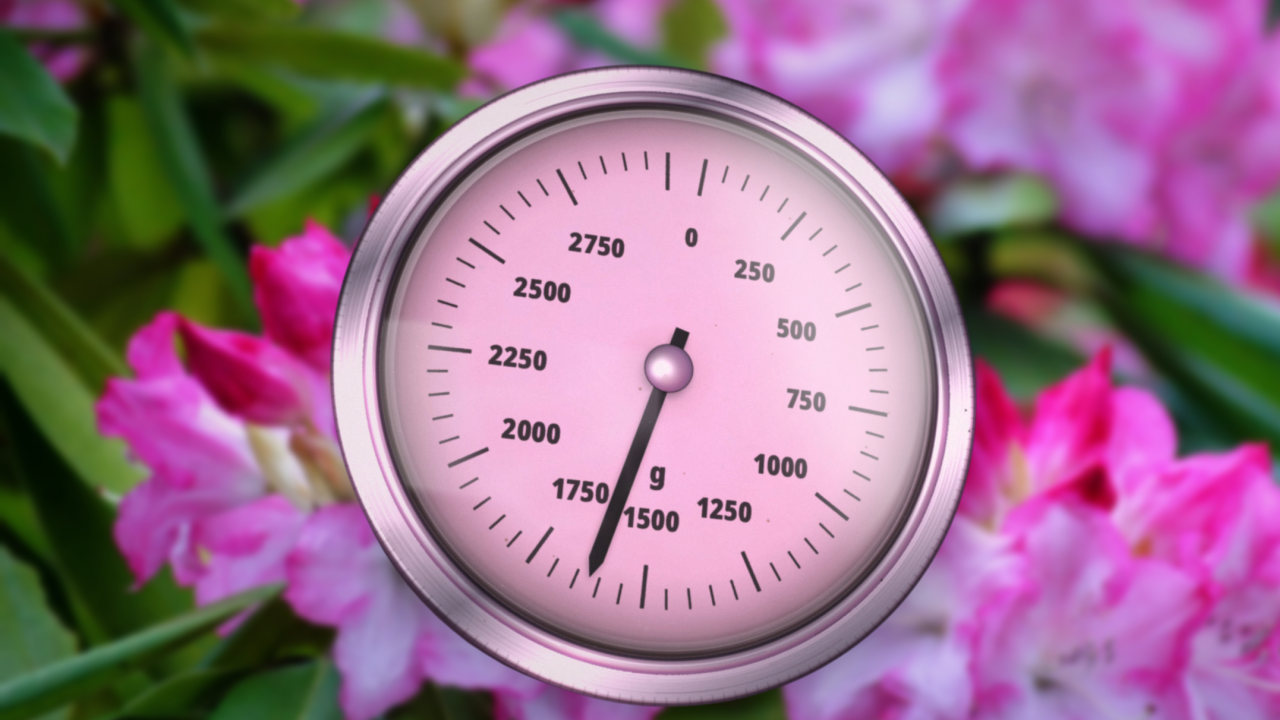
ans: g 1625
